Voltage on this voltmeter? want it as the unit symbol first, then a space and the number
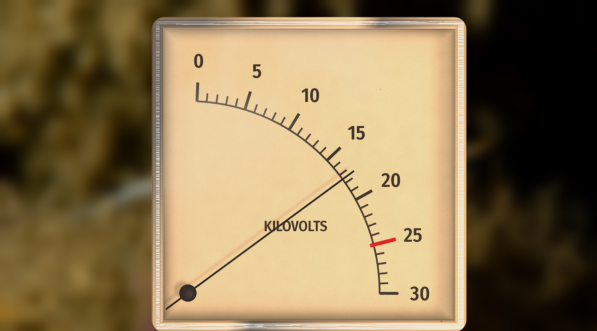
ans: kV 17.5
